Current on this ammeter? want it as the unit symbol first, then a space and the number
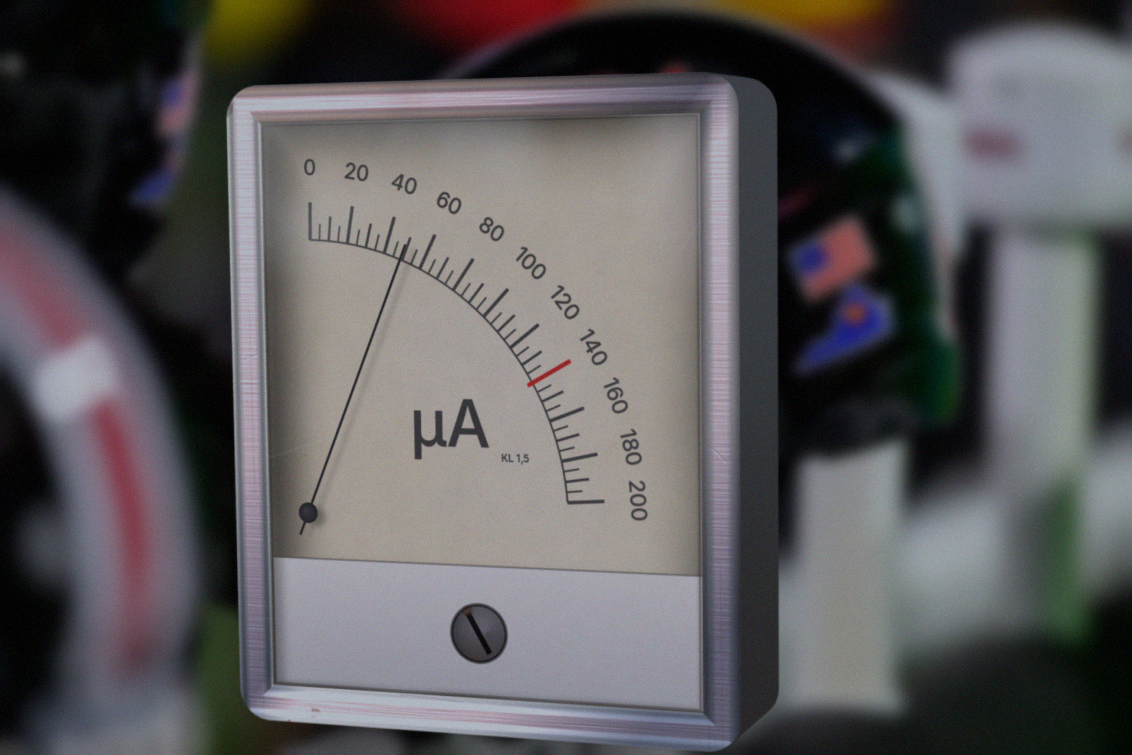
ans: µA 50
